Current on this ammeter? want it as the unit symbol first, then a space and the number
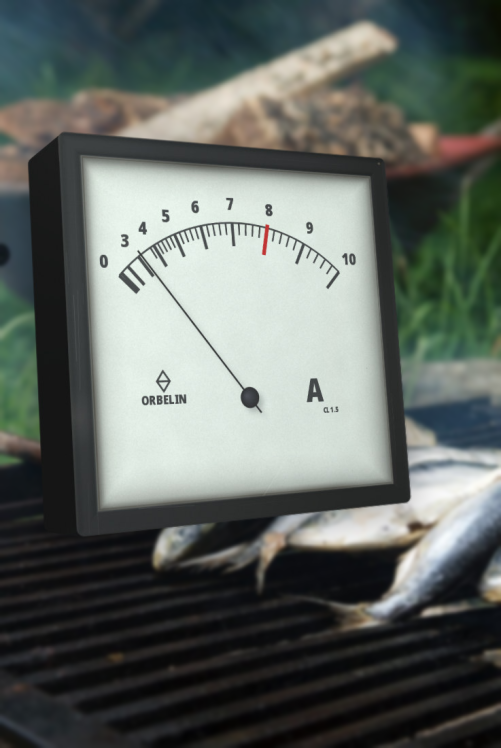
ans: A 3
